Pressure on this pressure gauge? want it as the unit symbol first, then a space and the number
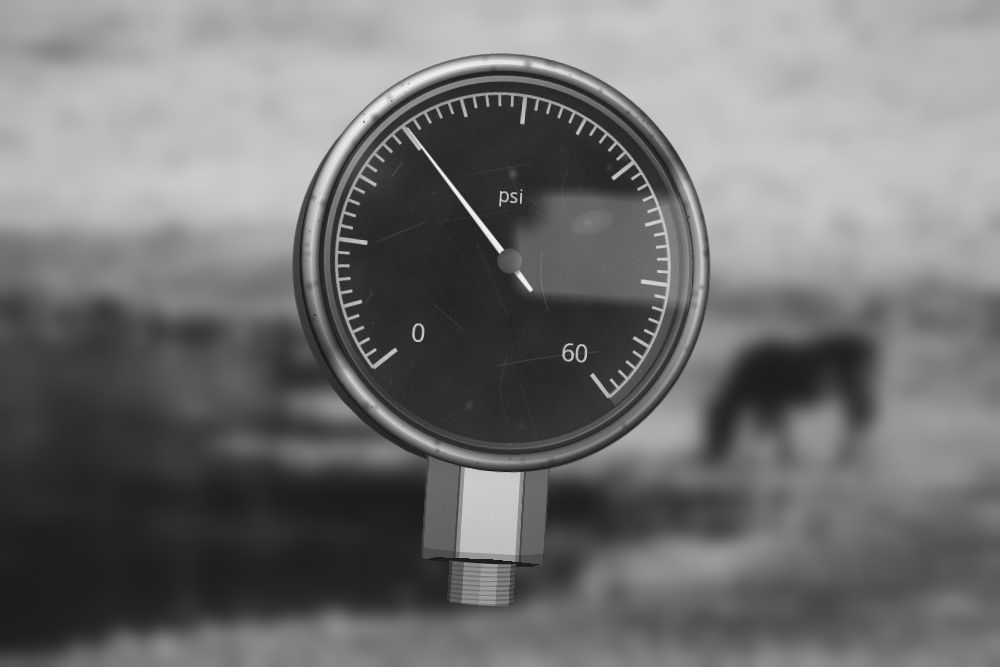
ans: psi 20
